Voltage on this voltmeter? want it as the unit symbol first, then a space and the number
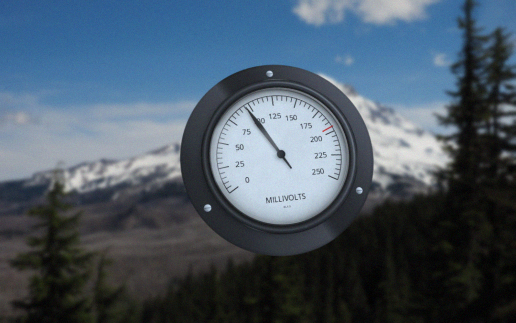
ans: mV 95
